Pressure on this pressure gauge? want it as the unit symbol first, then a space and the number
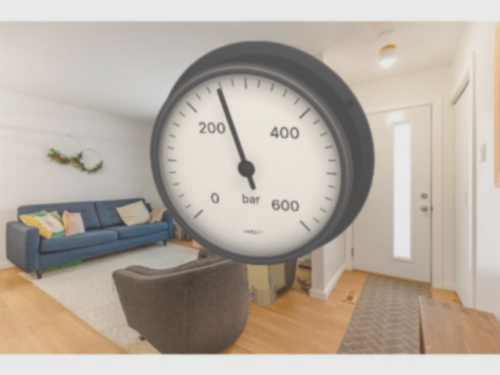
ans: bar 260
